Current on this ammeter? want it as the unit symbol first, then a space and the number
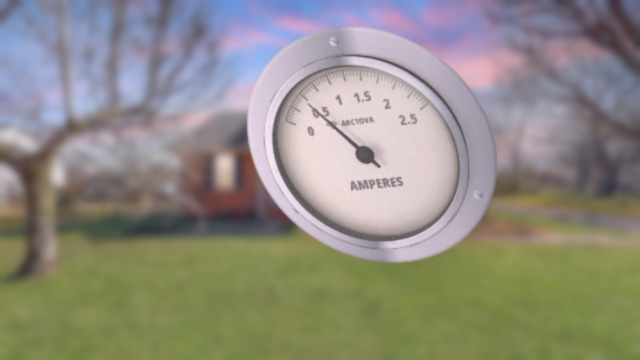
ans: A 0.5
